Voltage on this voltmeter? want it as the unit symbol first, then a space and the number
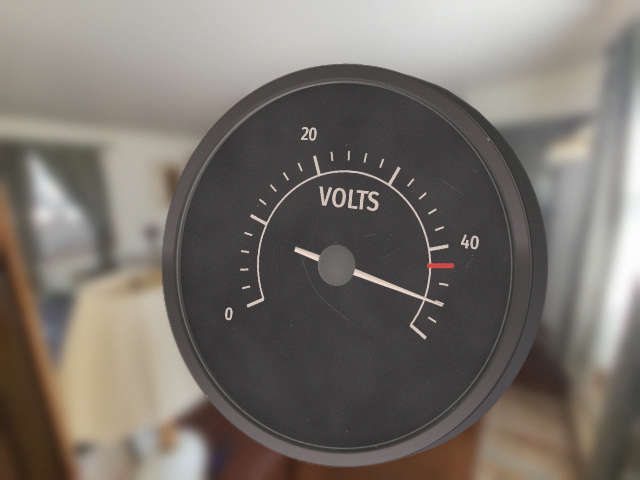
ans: V 46
